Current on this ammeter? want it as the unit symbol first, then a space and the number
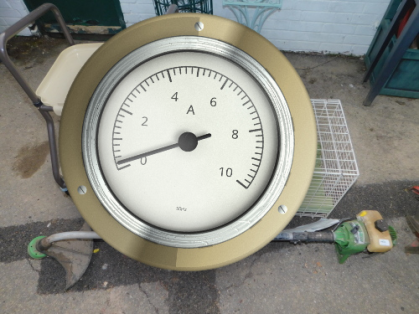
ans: A 0.2
